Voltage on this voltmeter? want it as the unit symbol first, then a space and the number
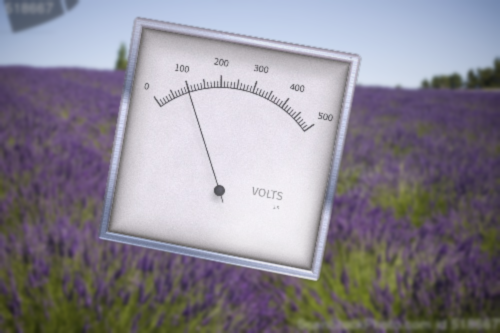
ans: V 100
